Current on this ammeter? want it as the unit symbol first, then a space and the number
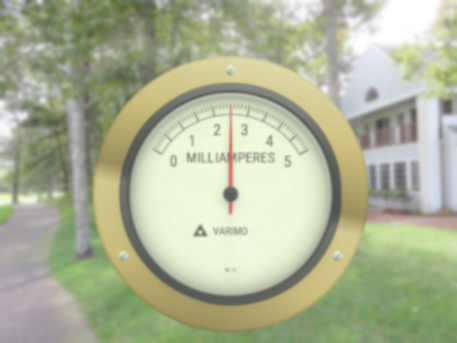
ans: mA 2.5
